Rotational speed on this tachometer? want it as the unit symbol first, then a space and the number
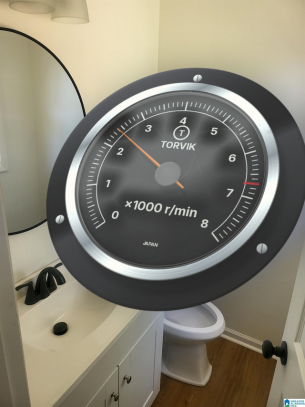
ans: rpm 2400
